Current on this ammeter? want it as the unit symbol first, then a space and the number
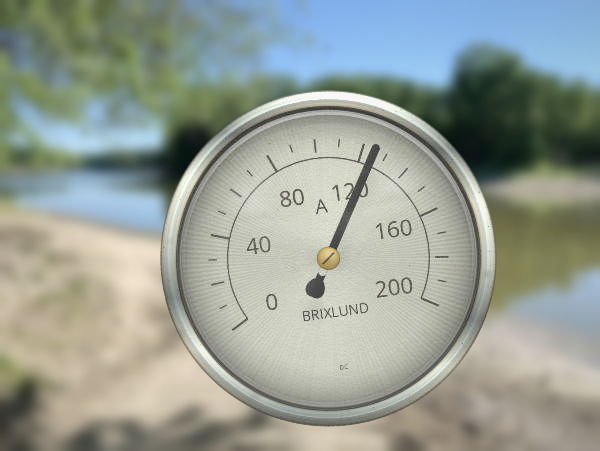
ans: A 125
